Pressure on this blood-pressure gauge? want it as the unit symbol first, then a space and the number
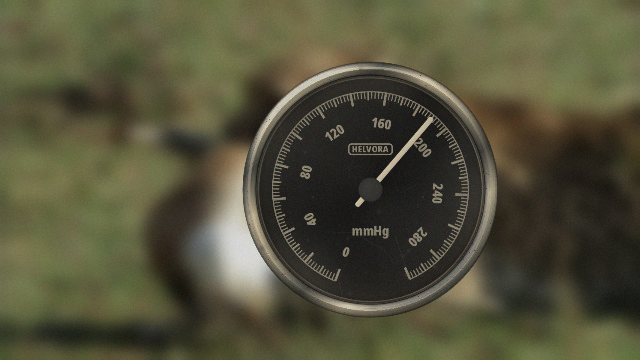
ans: mmHg 190
